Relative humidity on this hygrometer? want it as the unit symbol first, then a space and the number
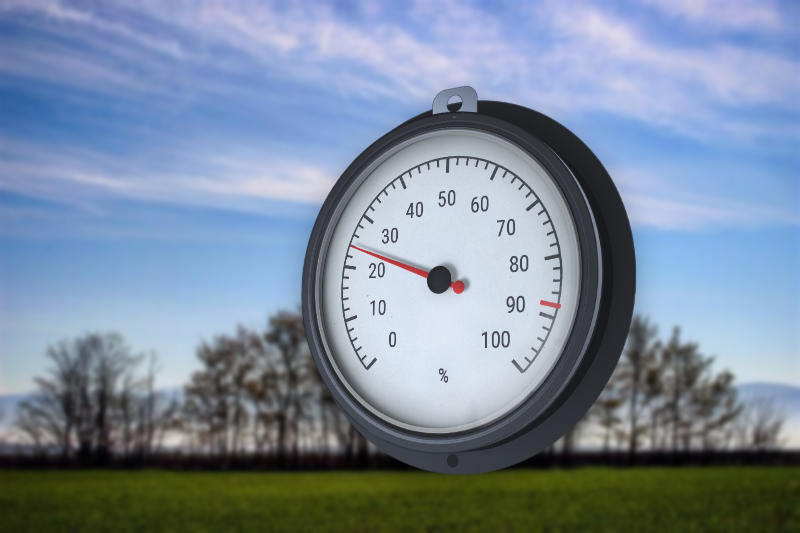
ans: % 24
